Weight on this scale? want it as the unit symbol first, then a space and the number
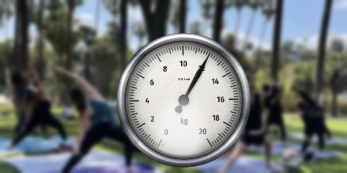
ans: kg 12
